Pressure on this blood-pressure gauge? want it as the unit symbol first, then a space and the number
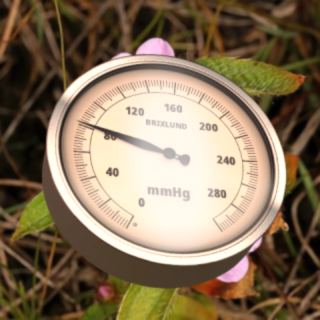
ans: mmHg 80
